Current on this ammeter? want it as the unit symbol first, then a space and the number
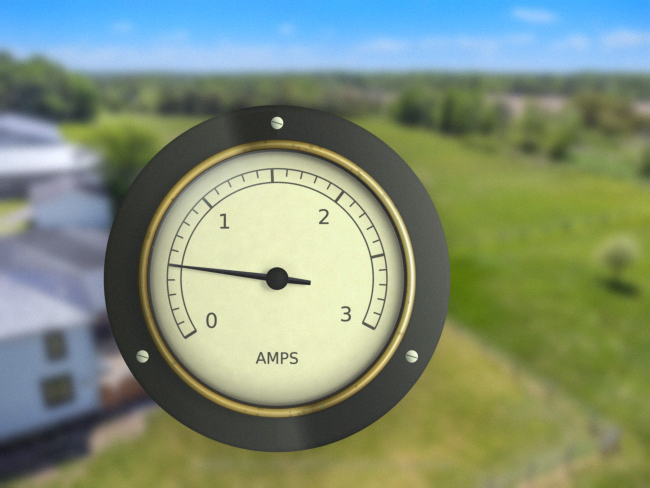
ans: A 0.5
